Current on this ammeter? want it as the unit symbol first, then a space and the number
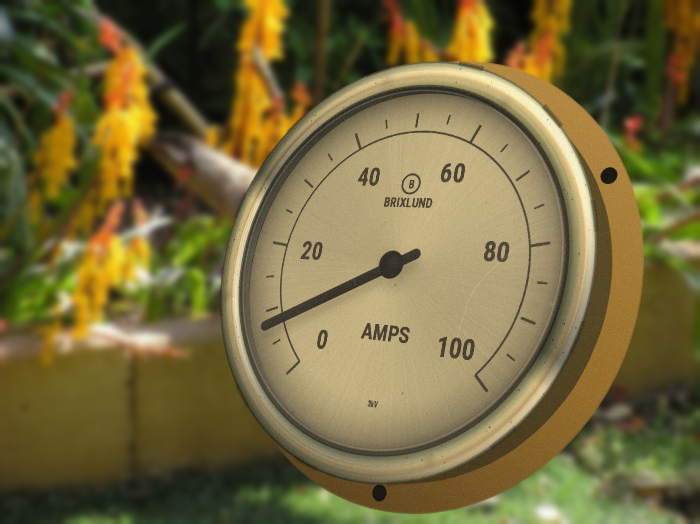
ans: A 7.5
